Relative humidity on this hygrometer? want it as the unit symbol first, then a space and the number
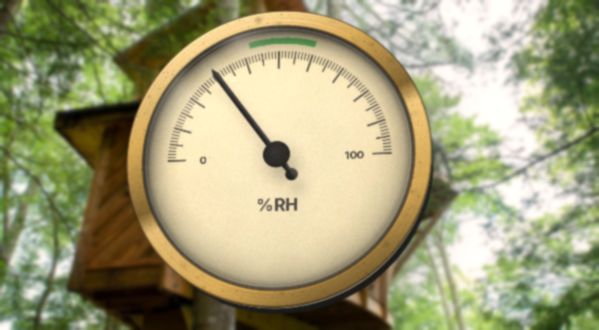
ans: % 30
